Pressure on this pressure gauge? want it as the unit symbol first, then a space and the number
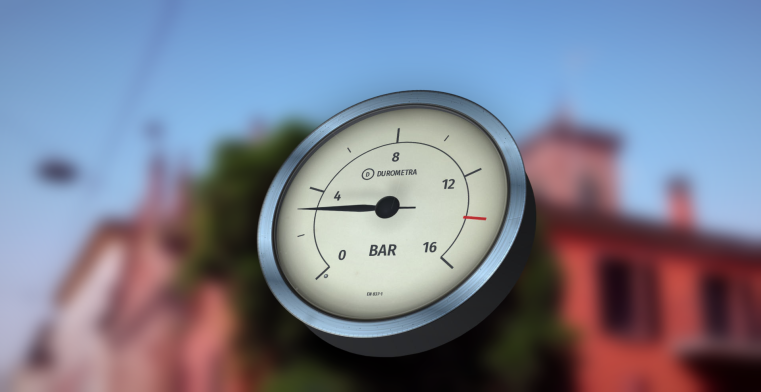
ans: bar 3
